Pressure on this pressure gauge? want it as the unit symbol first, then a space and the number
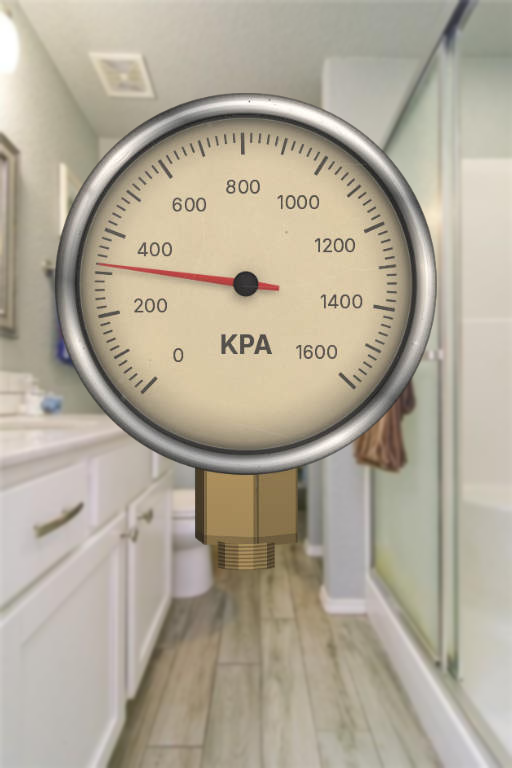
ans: kPa 320
